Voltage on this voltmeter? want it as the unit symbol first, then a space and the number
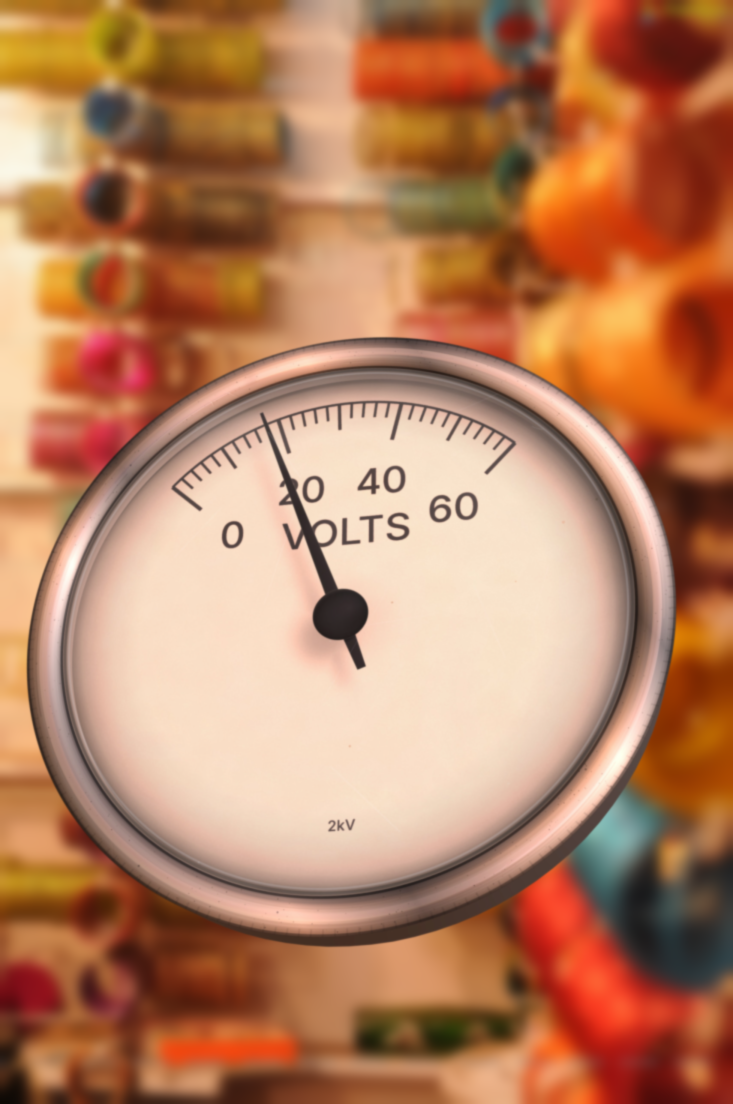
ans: V 18
